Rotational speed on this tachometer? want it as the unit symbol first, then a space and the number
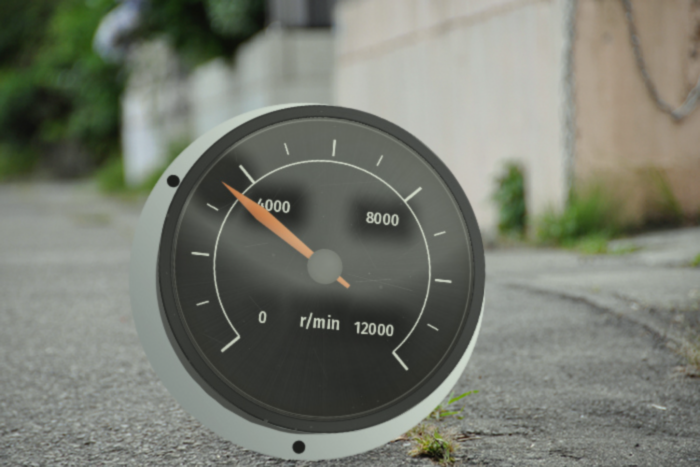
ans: rpm 3500
